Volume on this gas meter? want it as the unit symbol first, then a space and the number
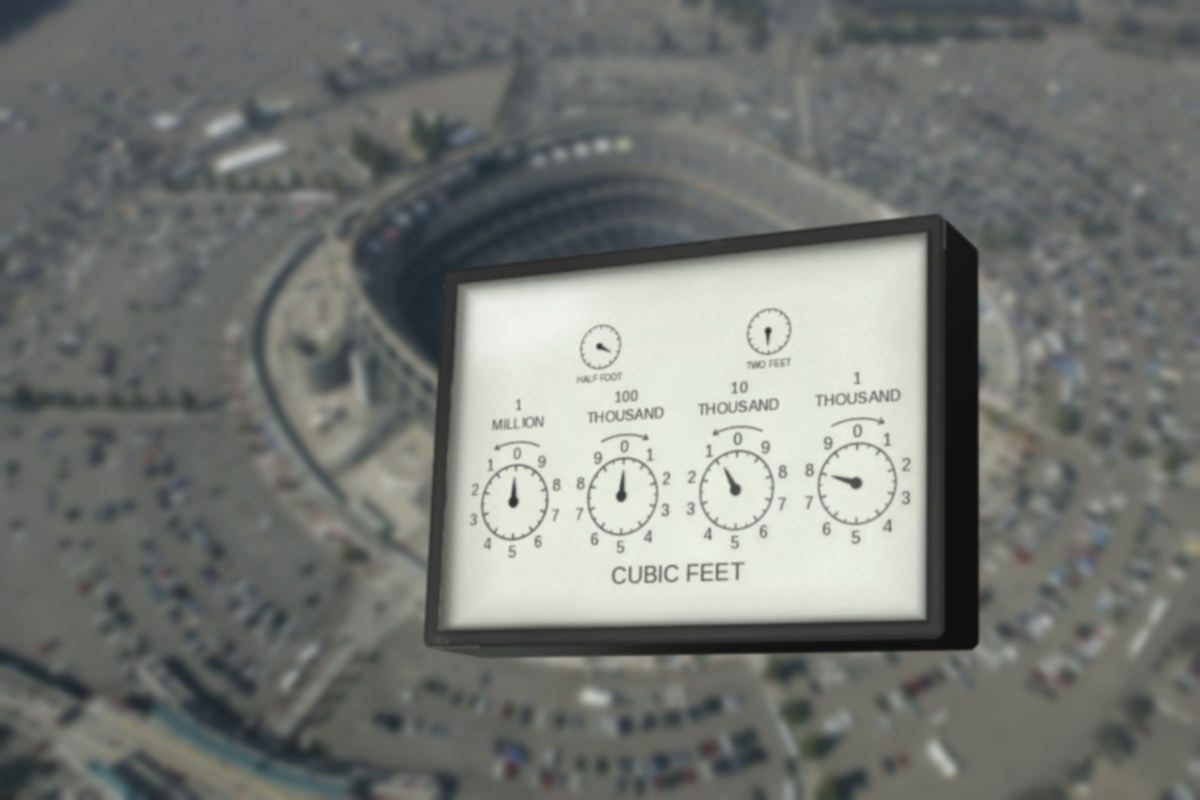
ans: ft³ 800
